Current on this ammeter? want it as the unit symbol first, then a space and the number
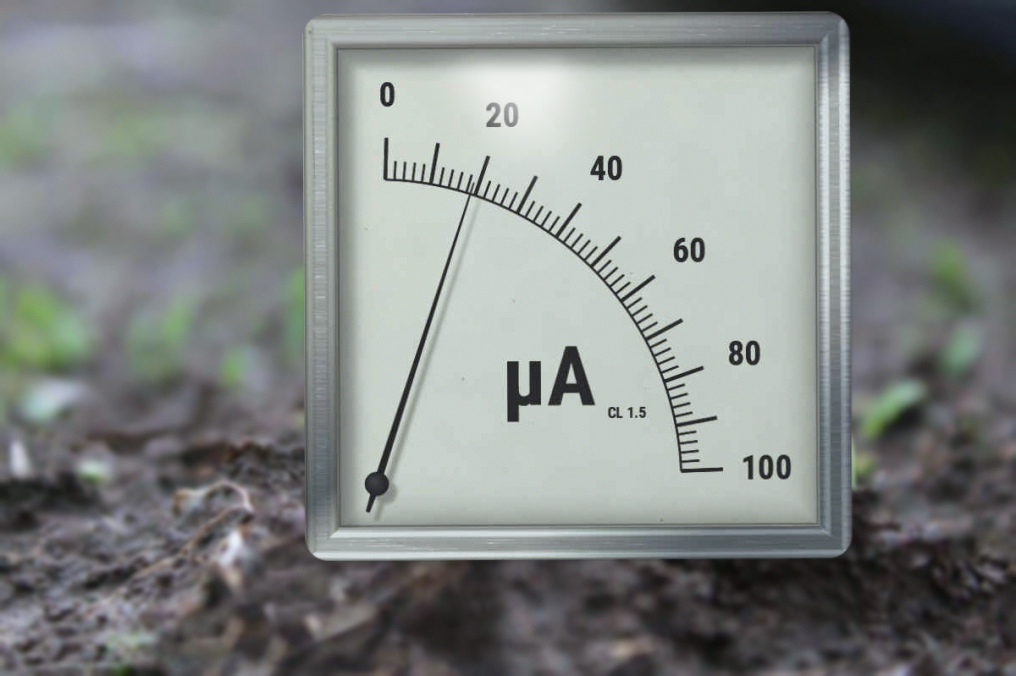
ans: µA 19
